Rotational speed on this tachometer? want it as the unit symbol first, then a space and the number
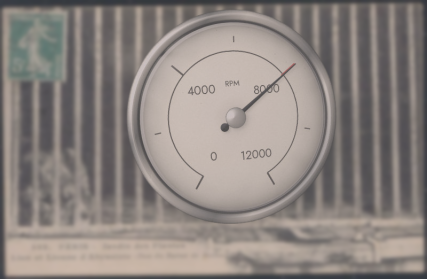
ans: rpm 8000
